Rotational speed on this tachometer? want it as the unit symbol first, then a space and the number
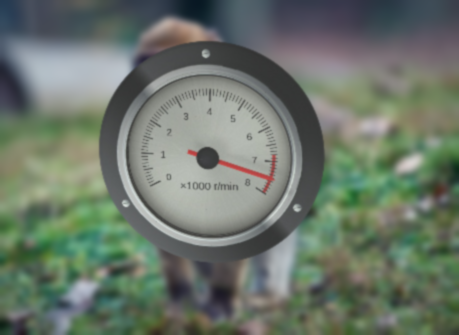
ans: rpm 7500
